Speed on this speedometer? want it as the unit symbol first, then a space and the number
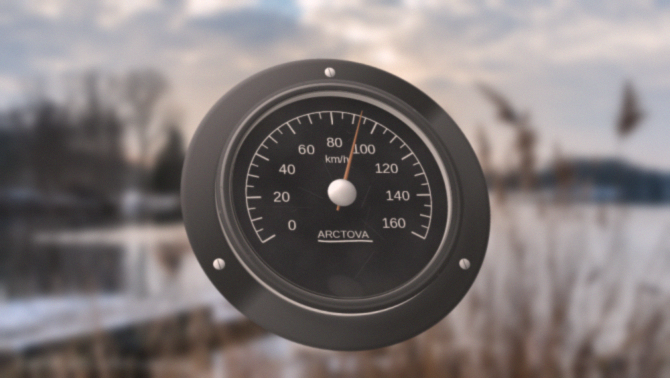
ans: km/h 92.5
